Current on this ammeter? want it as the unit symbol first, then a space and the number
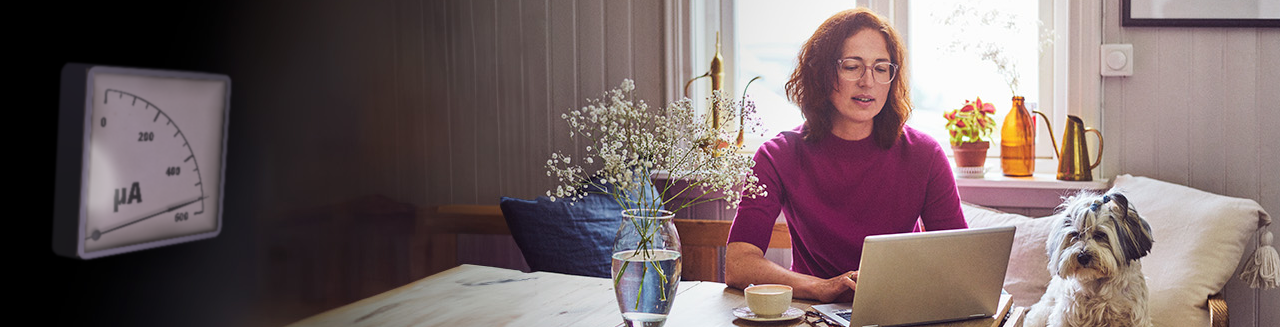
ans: µA 550
